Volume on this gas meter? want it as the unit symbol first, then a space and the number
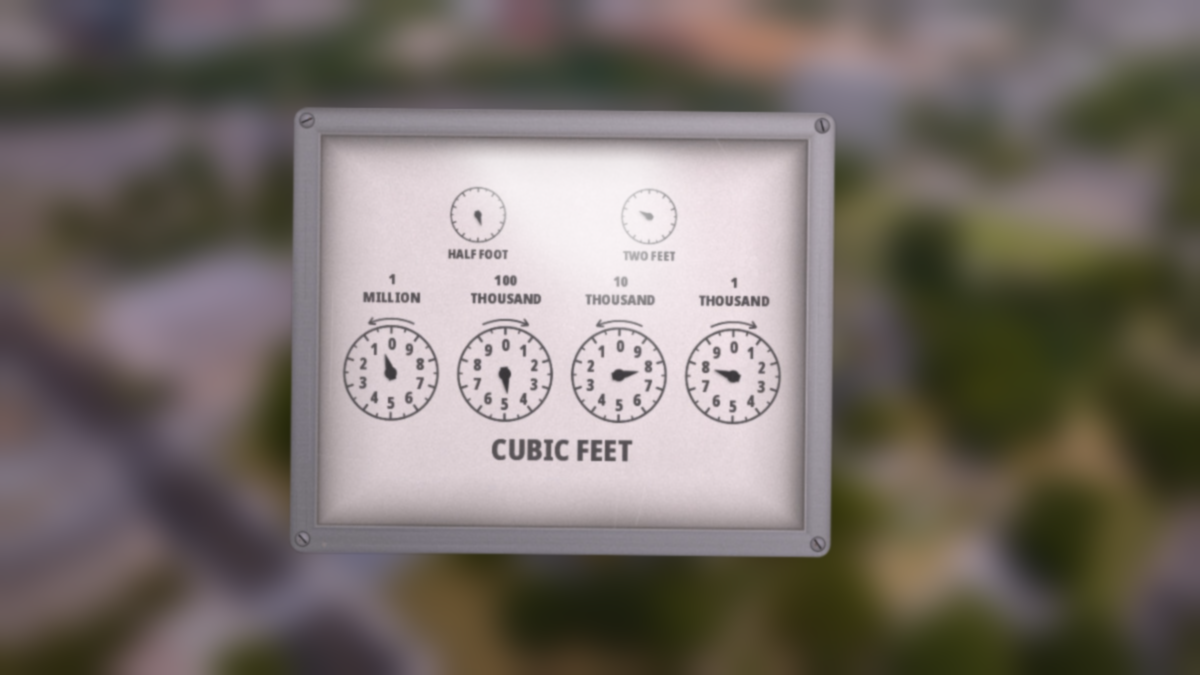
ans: ft³ 47800
